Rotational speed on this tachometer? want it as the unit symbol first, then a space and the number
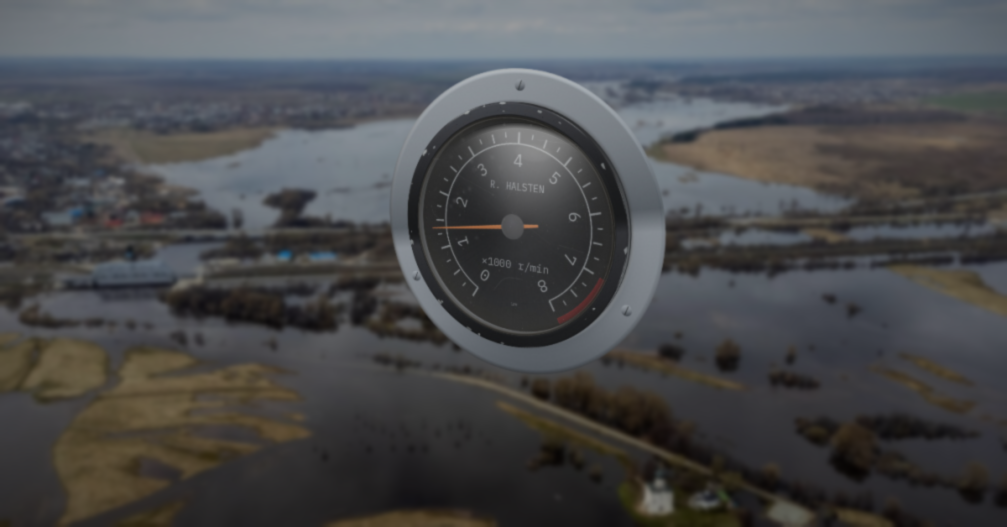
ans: rpm 1375
